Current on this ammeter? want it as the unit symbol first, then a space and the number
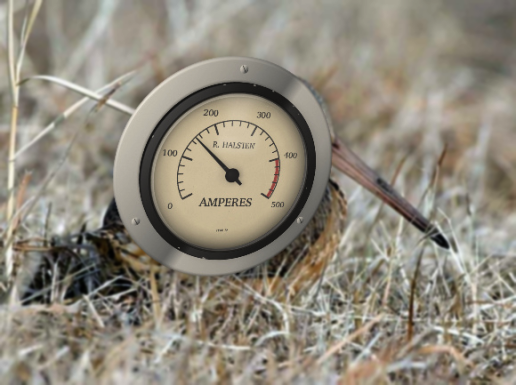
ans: A 150
